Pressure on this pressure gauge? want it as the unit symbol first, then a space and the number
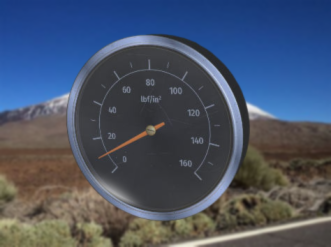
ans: psi 10
